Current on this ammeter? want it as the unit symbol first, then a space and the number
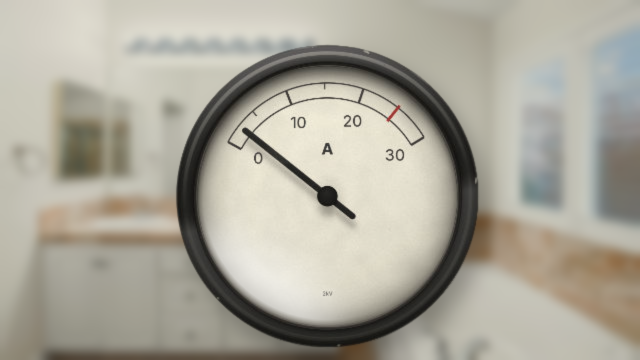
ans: A 2.5
